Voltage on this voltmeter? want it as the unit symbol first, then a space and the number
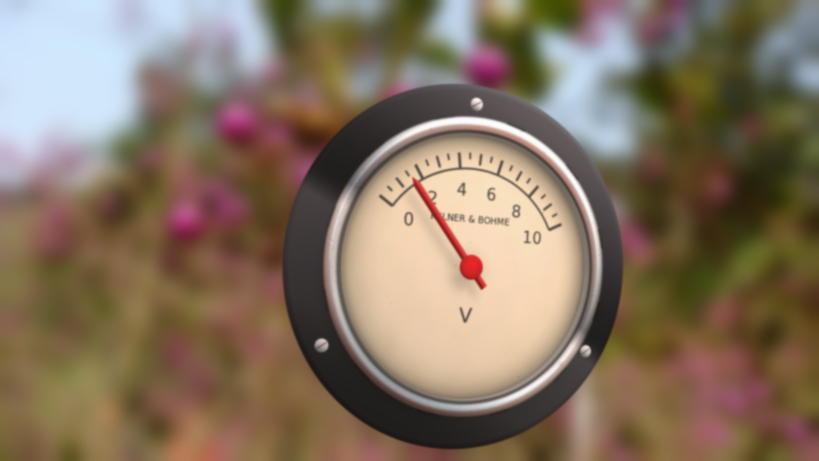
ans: V 1.5
